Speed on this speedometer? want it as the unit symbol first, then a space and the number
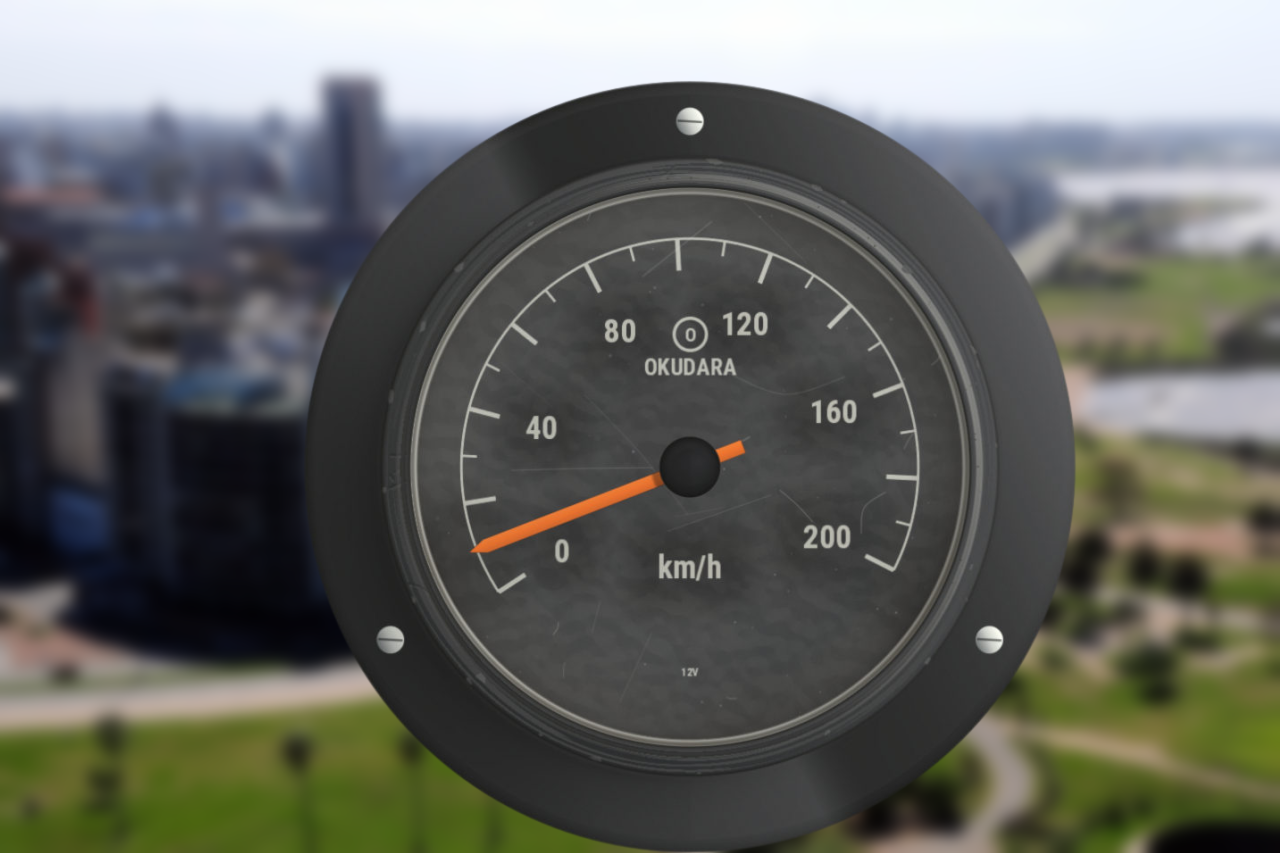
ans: km/h 10
